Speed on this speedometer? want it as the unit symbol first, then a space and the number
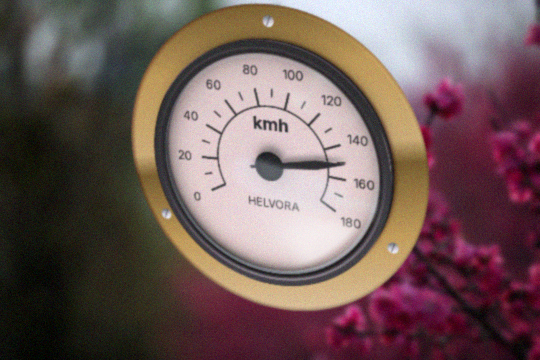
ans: km/h 150
